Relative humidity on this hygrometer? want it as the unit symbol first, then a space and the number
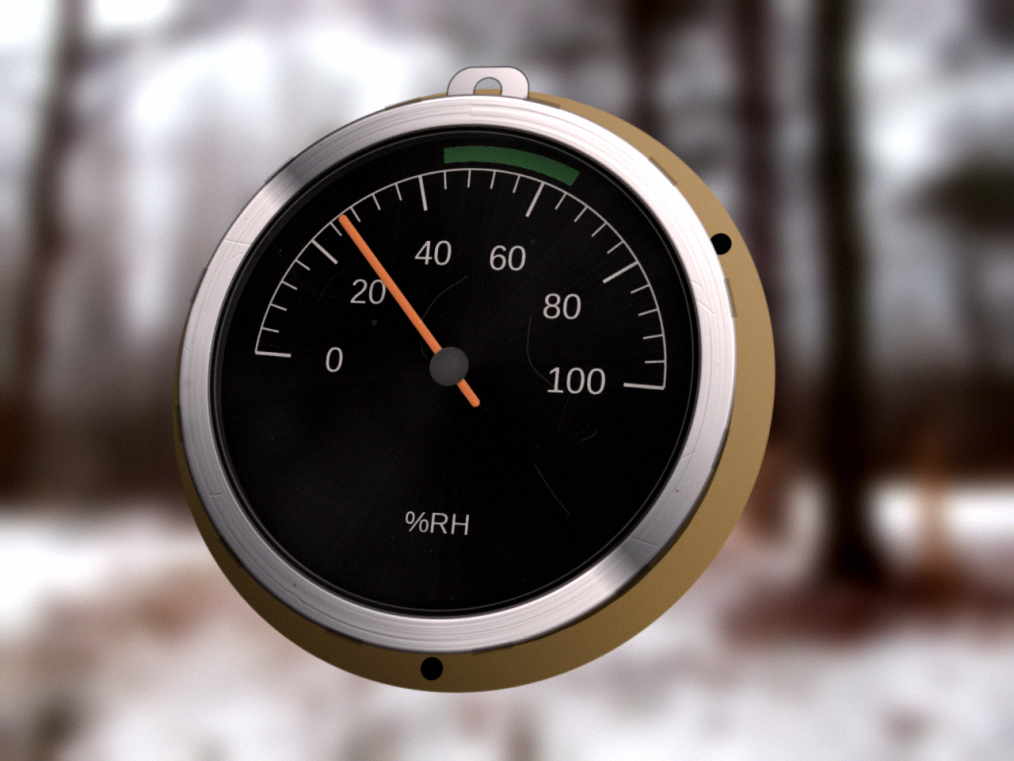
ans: % 26
